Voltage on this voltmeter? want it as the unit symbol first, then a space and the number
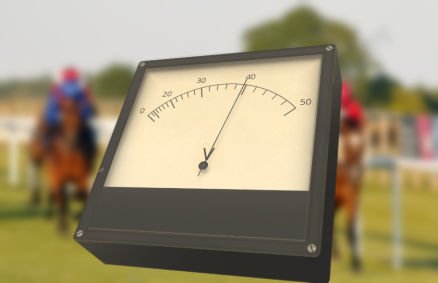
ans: V 40
